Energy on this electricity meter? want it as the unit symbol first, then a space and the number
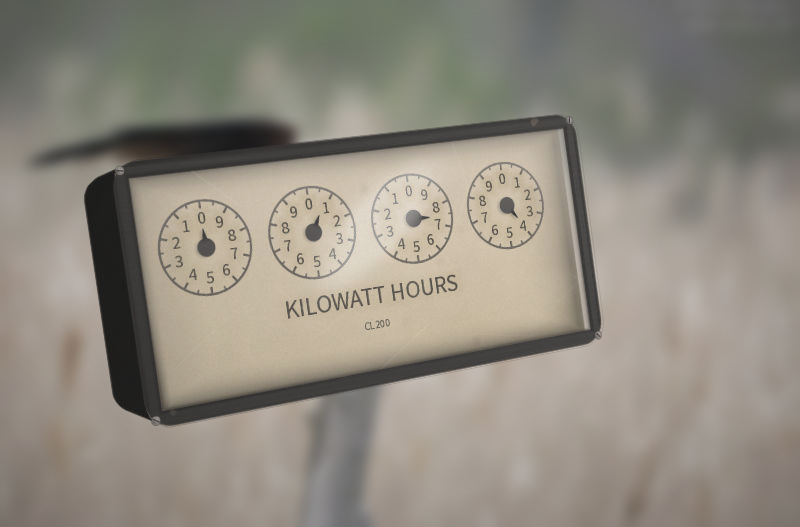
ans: kWh 74
